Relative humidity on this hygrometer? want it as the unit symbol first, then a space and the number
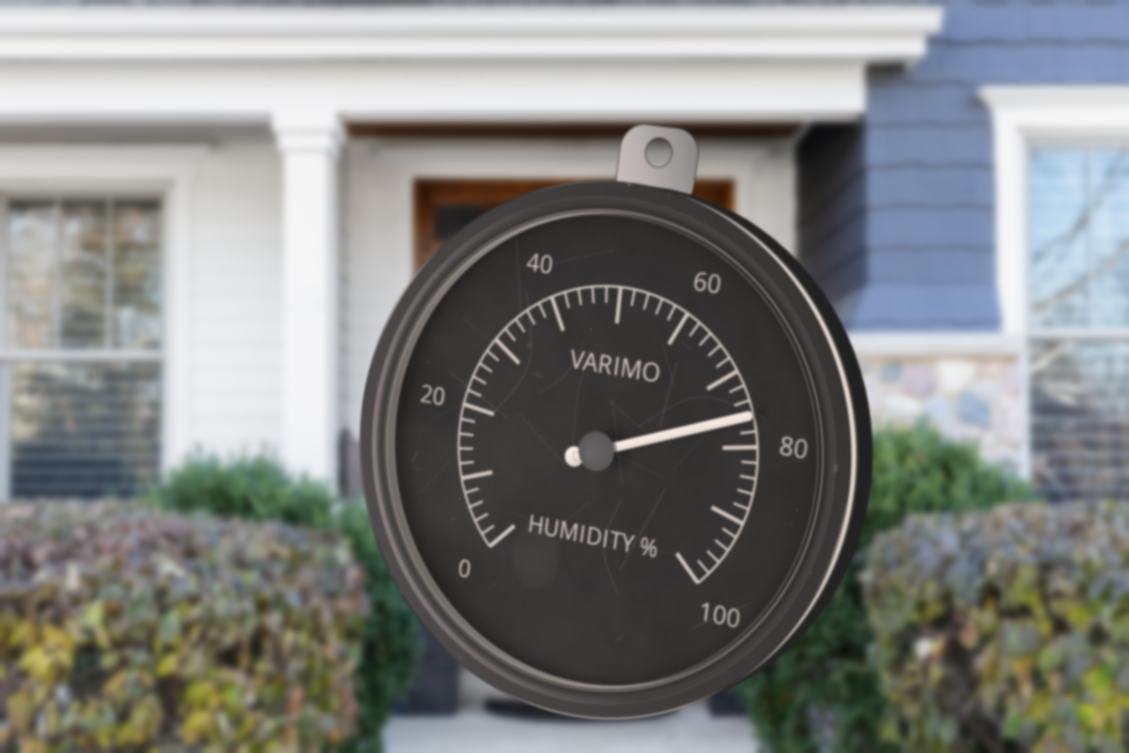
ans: % 76
